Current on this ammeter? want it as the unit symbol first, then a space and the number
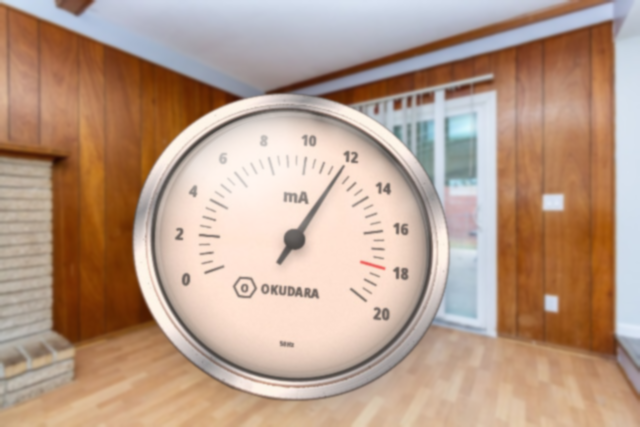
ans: mA 12
